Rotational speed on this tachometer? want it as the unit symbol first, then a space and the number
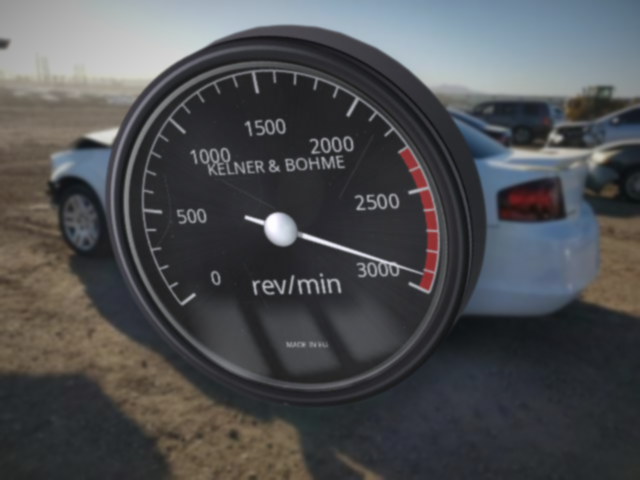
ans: rpm 2900
